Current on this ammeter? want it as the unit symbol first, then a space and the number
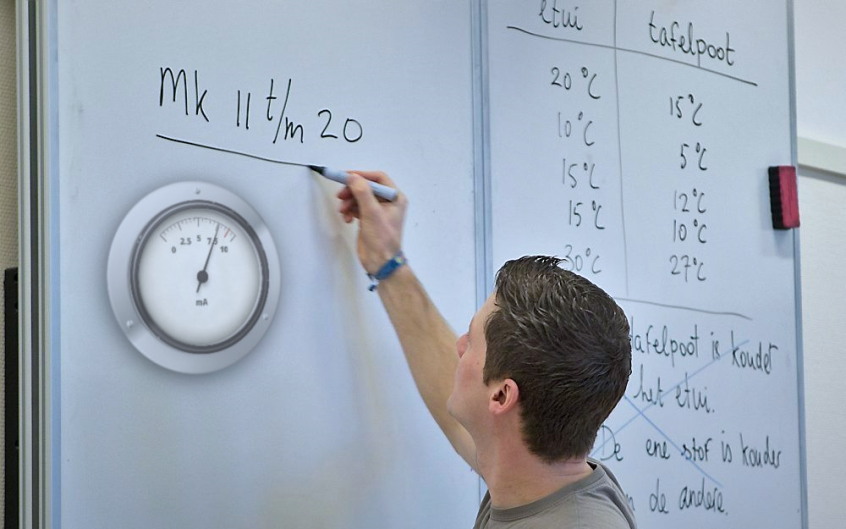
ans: mA 7.5
